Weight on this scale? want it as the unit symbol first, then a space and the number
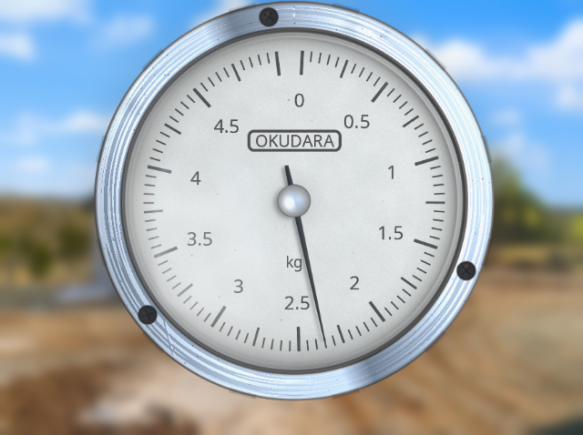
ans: kg 2.35
